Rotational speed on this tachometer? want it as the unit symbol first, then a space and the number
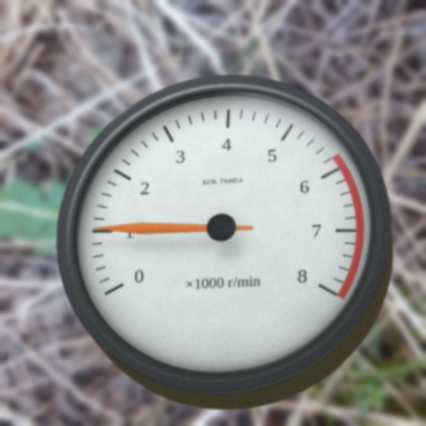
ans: rpm 1000
